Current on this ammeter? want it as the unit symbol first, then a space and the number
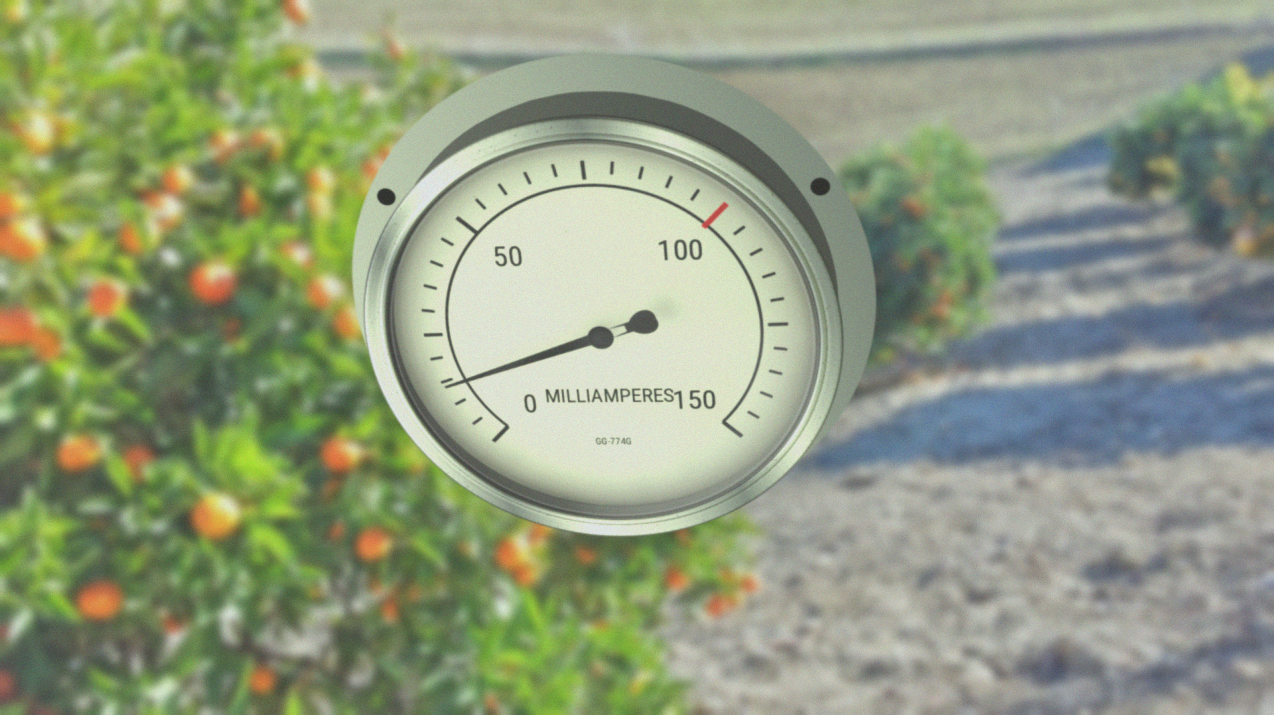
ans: mA 15
